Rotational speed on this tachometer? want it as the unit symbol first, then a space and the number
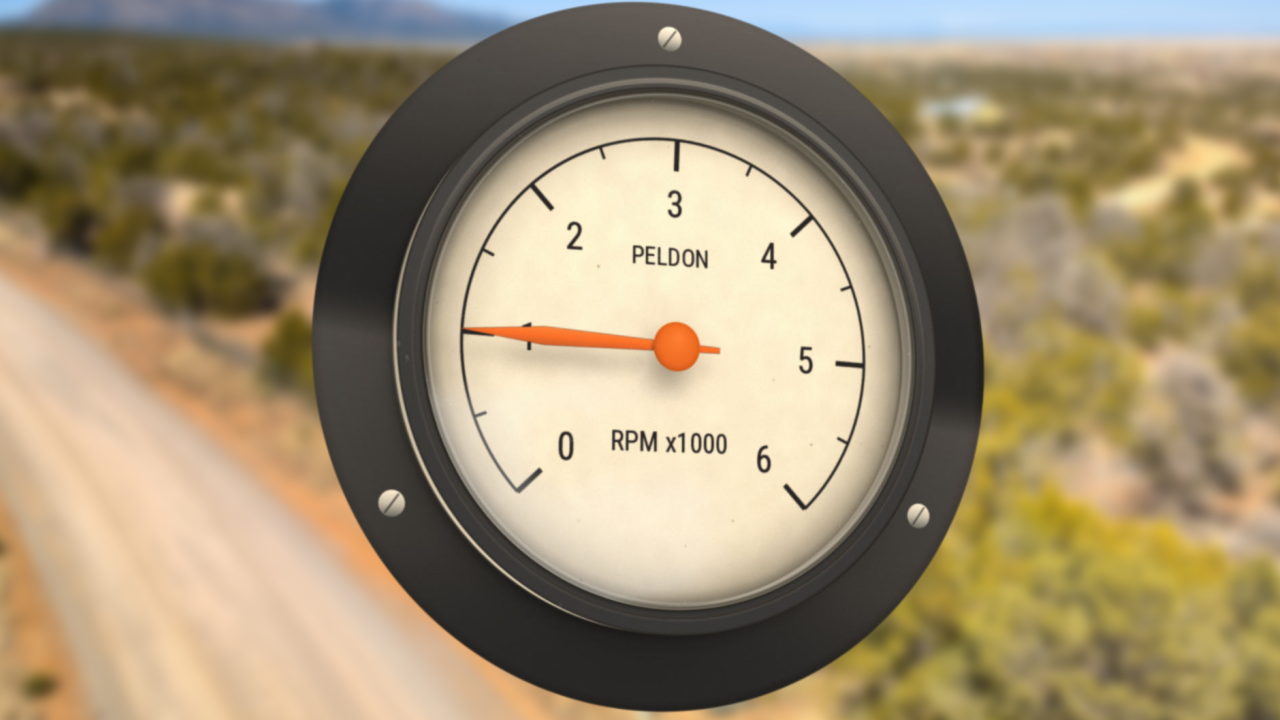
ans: rpm 1000
